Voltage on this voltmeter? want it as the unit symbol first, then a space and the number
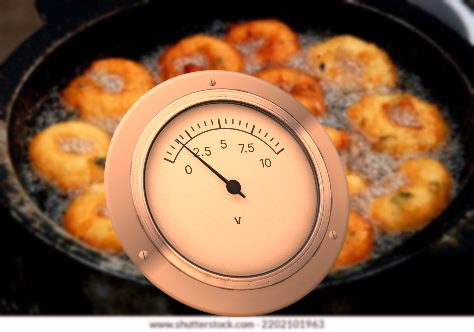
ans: V 1.5
